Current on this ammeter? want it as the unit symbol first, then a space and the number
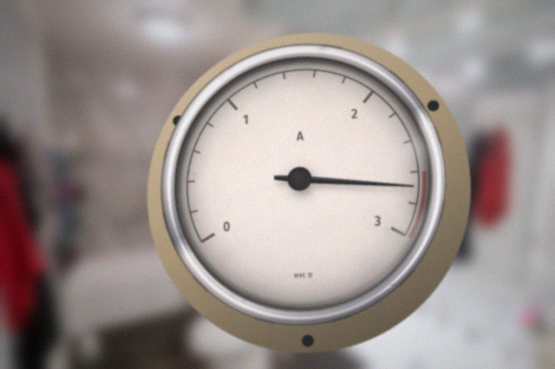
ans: A 2.7
